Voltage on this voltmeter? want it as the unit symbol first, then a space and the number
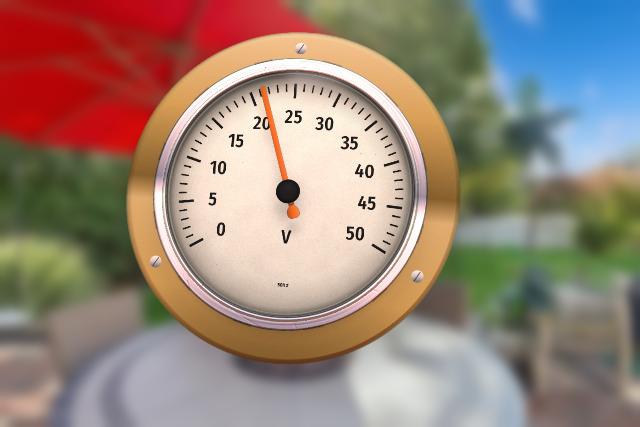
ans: V 21.5
